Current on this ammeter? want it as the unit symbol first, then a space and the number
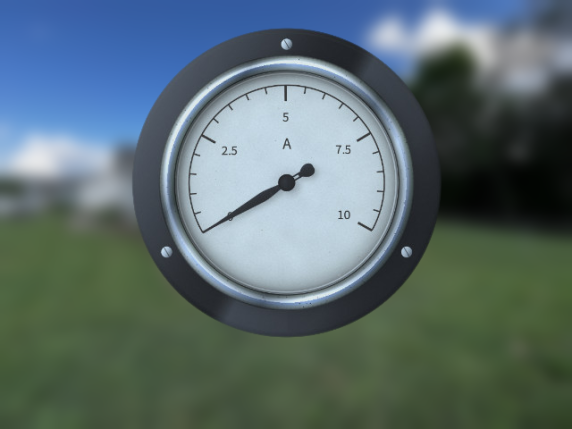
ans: A 0
